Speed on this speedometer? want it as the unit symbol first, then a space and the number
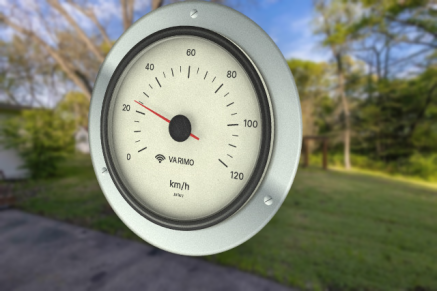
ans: km/h 25
